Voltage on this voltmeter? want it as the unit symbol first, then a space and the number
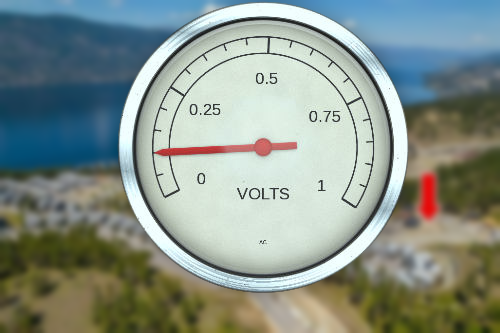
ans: V 0.1
